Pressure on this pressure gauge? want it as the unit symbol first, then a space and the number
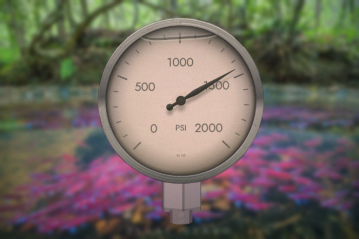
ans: psi 1450
